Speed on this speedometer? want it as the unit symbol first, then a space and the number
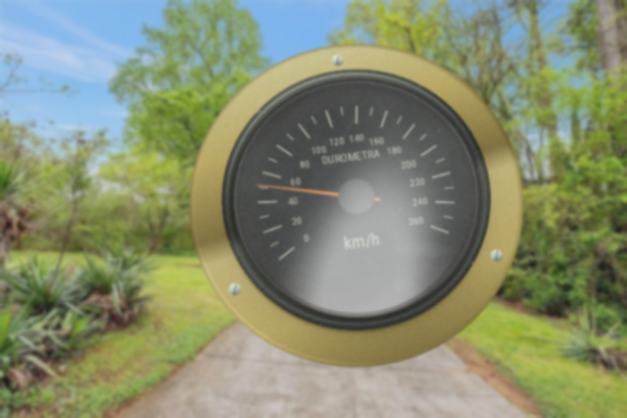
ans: km/h 50
